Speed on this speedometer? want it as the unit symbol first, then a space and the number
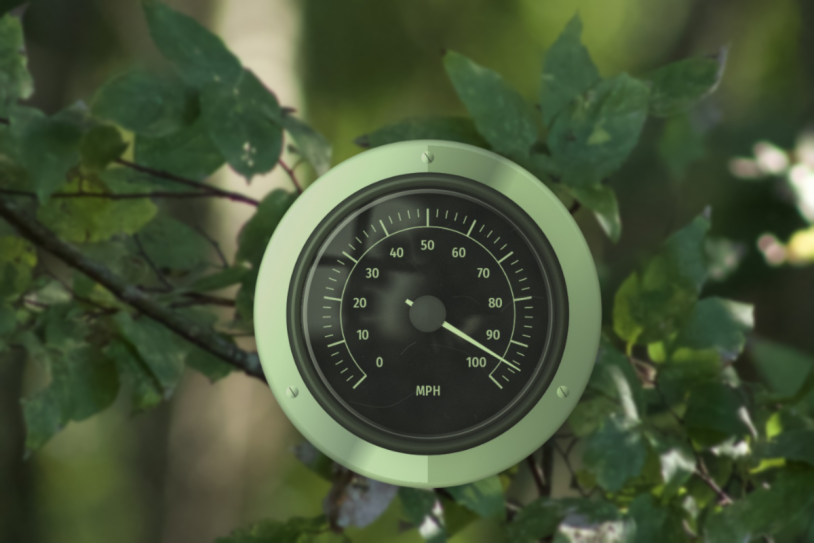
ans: mph 95
